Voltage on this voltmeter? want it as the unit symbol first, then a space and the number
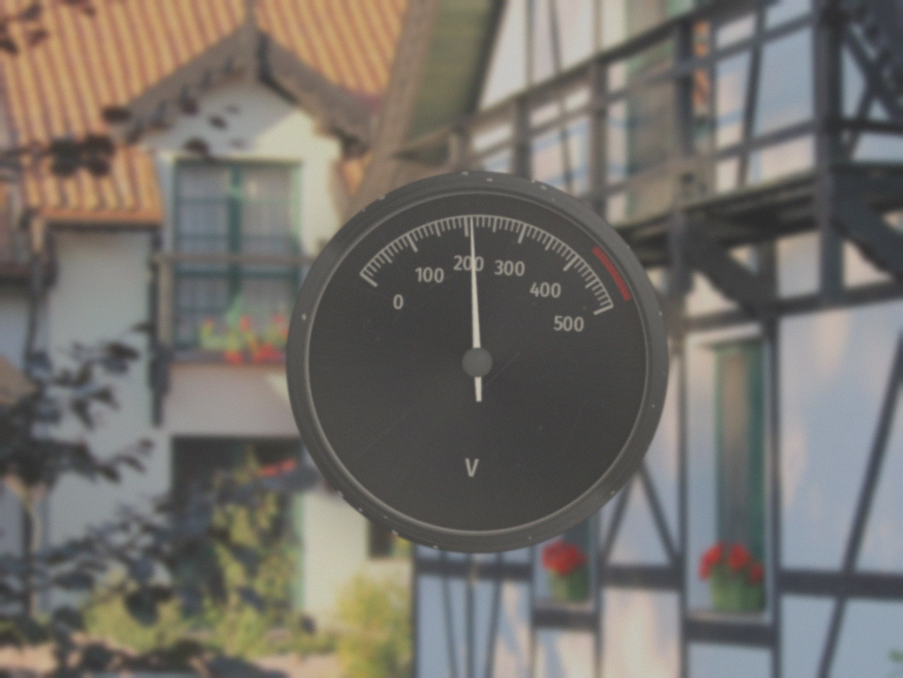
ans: V 210
